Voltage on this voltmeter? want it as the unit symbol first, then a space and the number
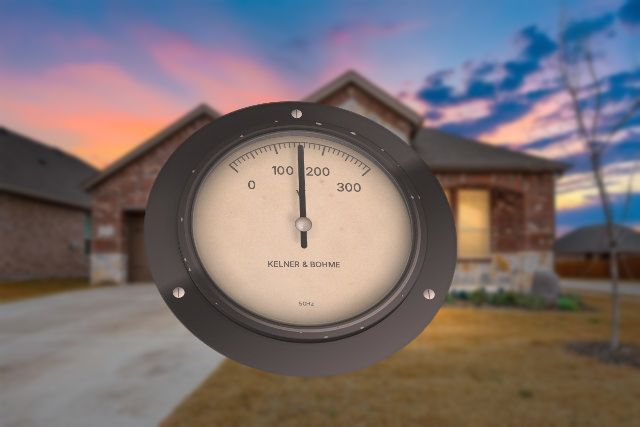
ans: V 150
